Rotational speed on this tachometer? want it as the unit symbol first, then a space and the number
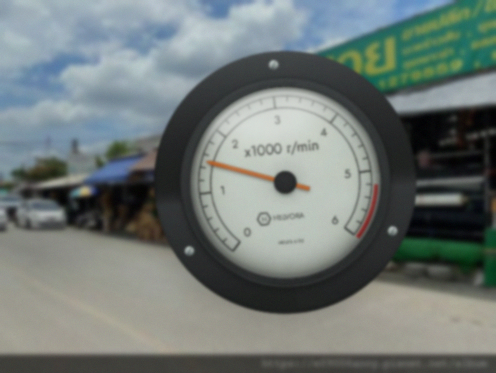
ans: rpm 1500
